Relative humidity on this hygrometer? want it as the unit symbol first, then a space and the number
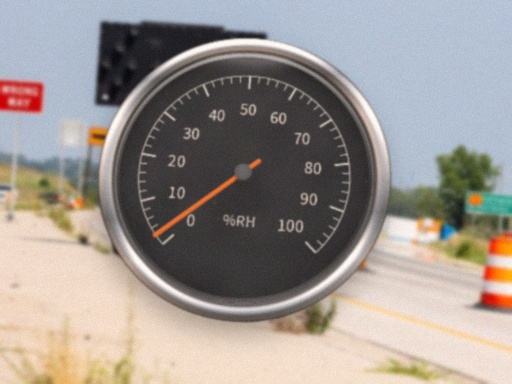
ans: % 2
